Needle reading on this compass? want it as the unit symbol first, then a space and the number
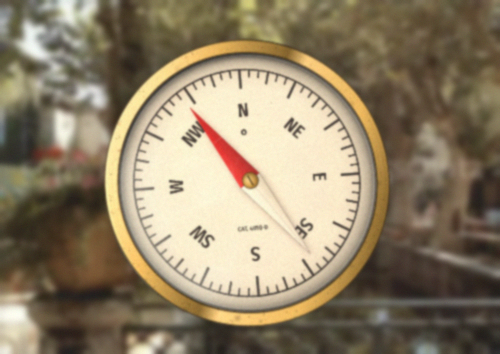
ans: ° 325
